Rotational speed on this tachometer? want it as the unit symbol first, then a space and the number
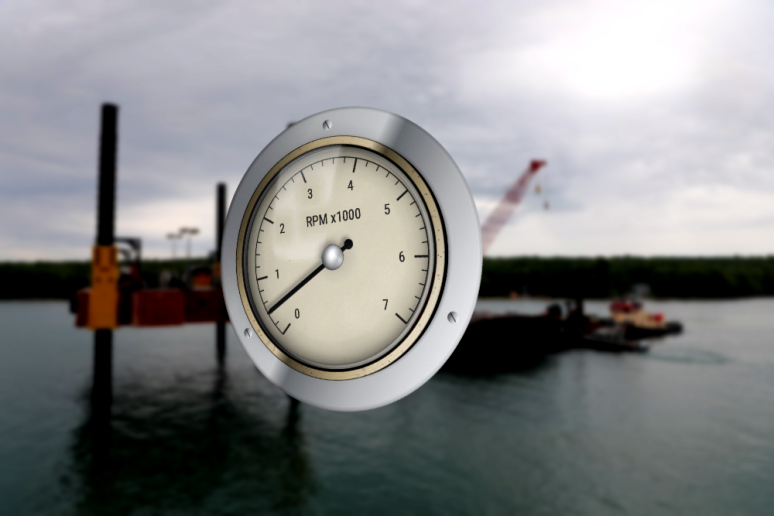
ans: rpm 400
